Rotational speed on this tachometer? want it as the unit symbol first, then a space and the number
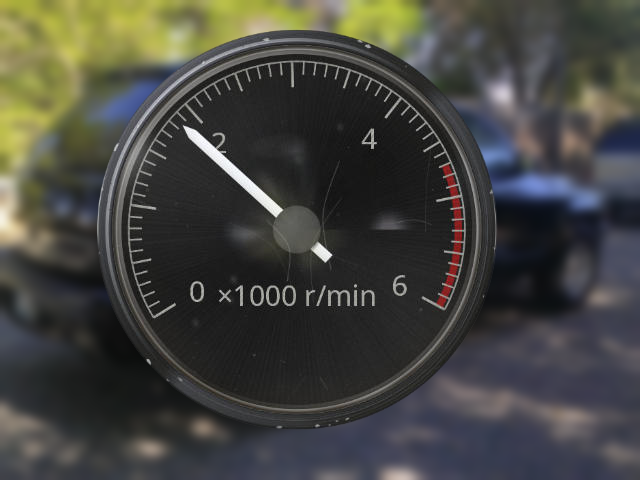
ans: rpm 1850
